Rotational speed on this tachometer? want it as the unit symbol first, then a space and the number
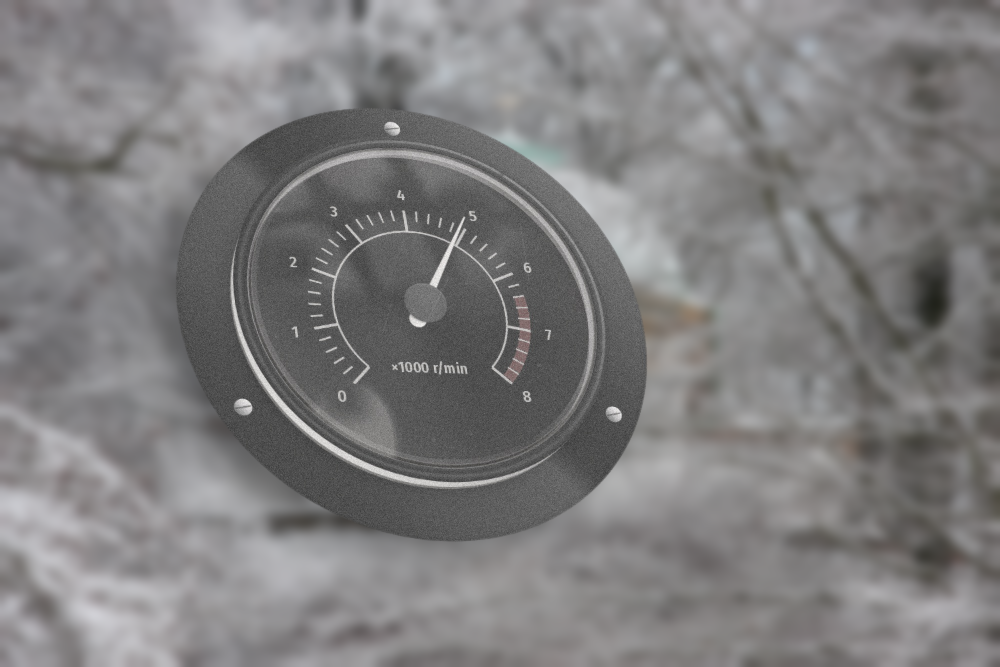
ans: rpm 4900
